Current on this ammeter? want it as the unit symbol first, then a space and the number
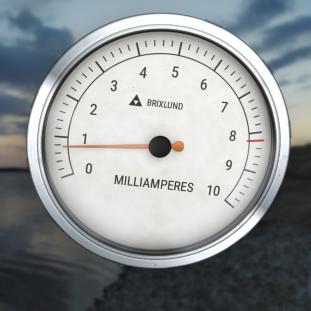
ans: mA 0.8
